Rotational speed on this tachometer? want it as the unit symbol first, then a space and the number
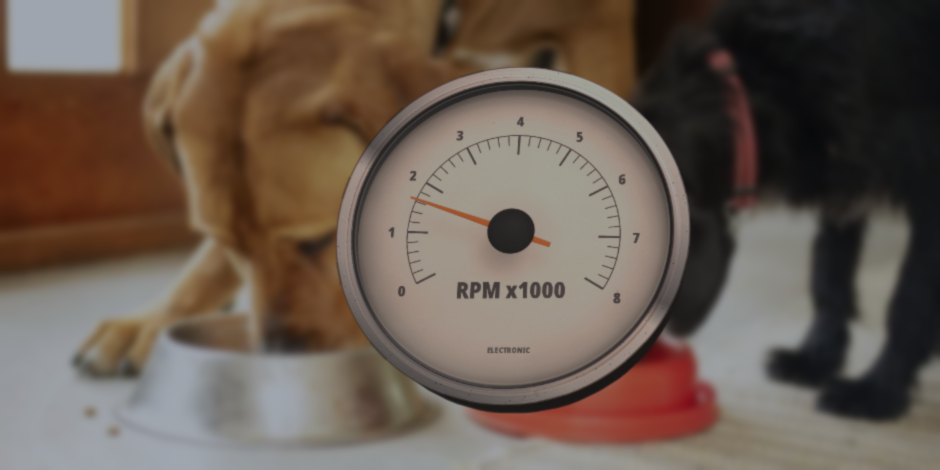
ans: rpm 1600
